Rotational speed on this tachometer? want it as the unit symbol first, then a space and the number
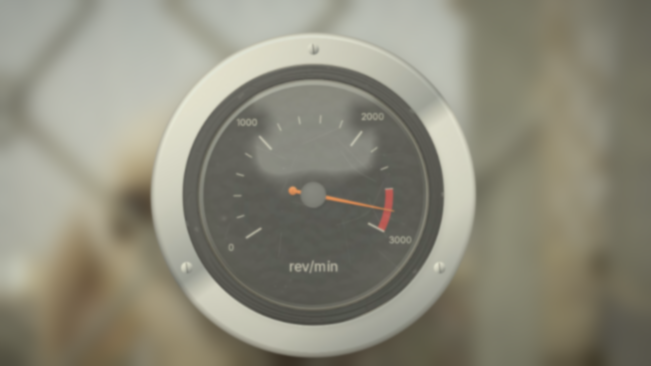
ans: rpm 2800
